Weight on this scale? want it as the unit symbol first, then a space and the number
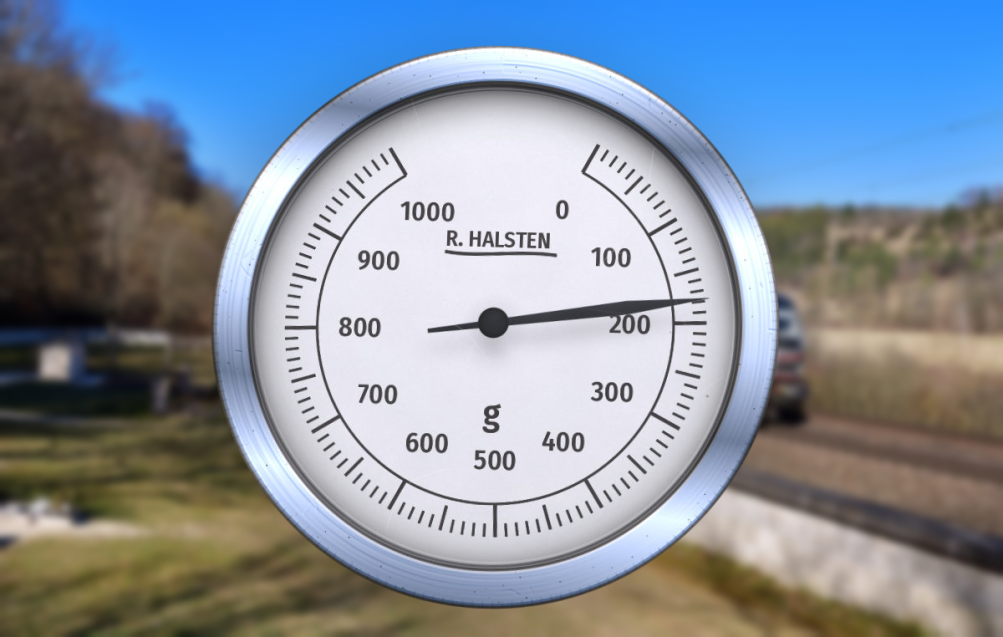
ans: g 180
